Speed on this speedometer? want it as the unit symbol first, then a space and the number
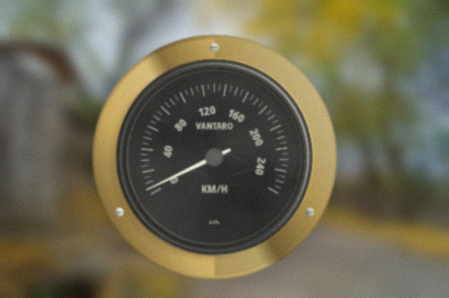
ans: km/h 5
